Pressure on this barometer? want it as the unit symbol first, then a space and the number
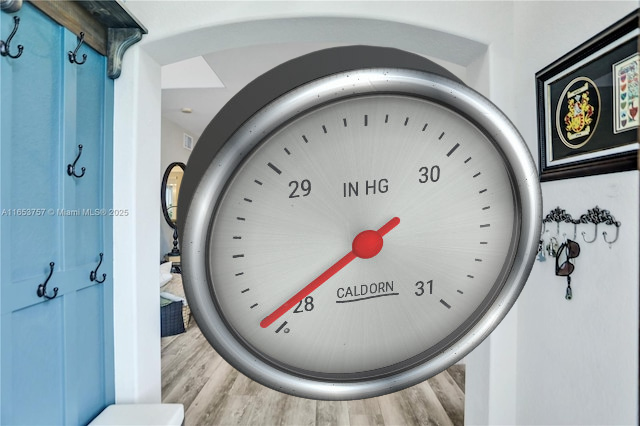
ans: inHg 28.1
